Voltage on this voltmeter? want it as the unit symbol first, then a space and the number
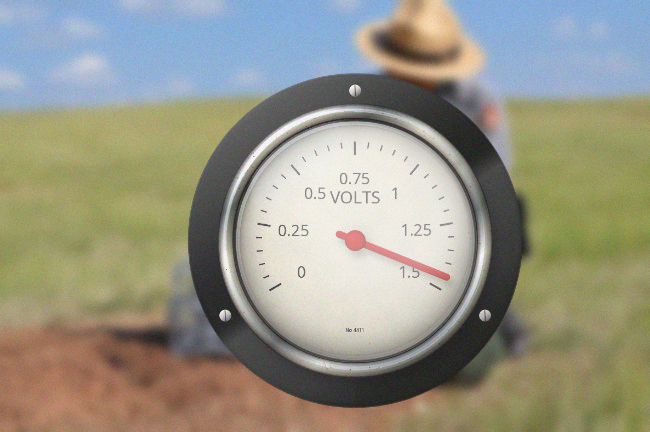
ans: V 1.45
